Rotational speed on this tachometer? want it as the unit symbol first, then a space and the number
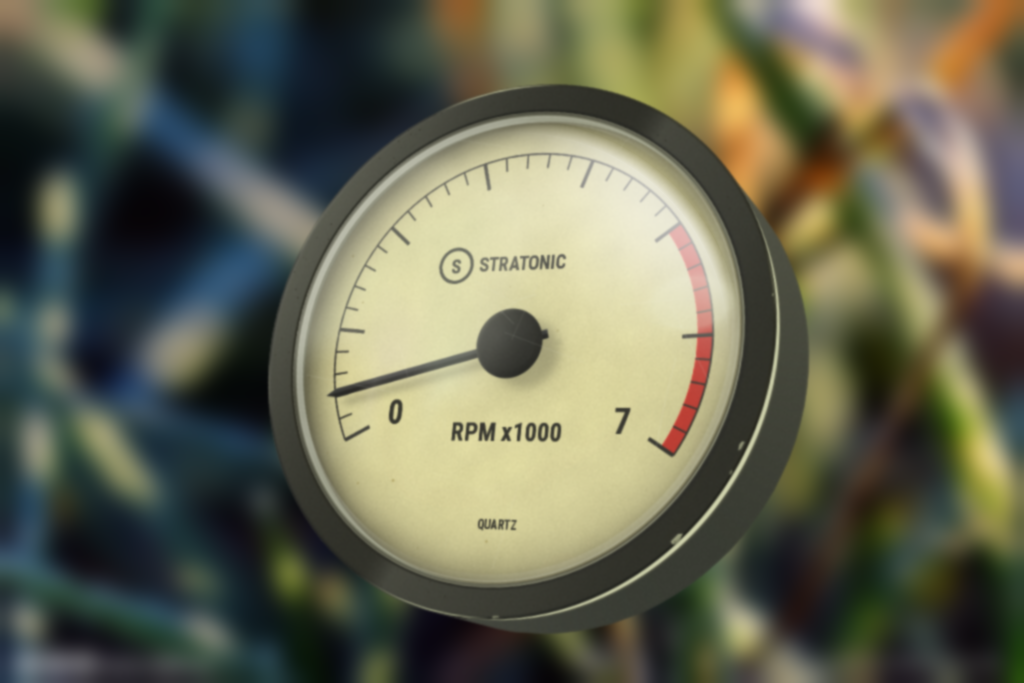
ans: rpm 400
